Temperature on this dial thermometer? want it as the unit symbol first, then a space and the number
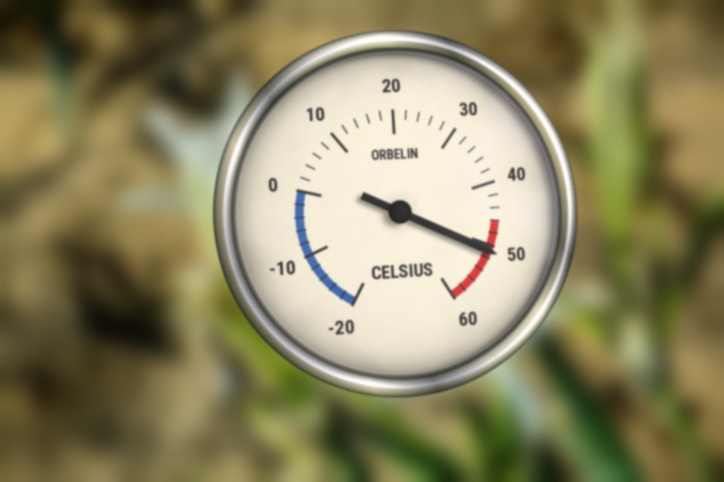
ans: °C 51
